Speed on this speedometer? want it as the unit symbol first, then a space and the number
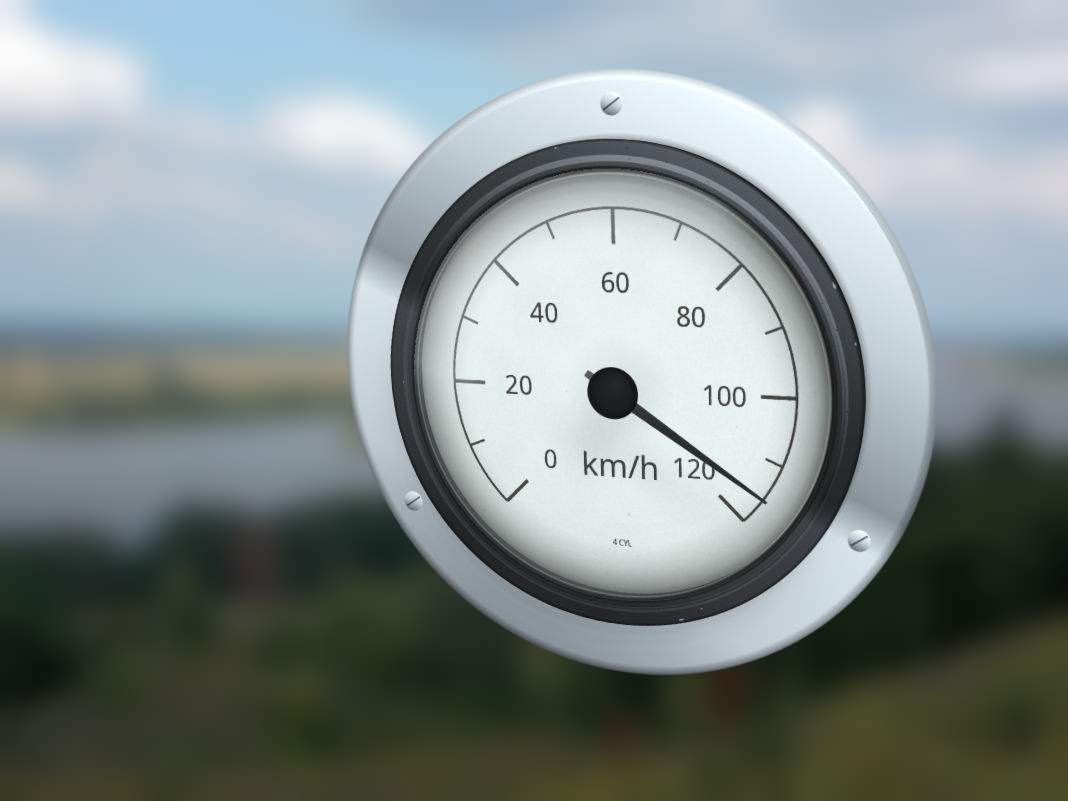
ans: km/h 115
